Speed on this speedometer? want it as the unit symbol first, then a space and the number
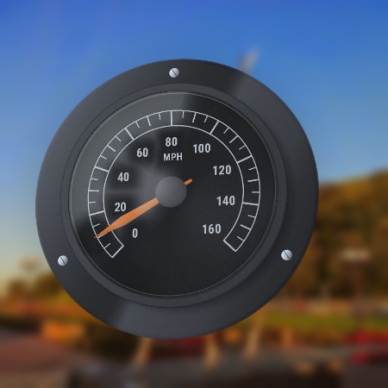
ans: mph 10
